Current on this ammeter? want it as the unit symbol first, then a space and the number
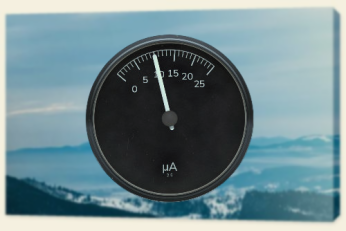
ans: µA 10
